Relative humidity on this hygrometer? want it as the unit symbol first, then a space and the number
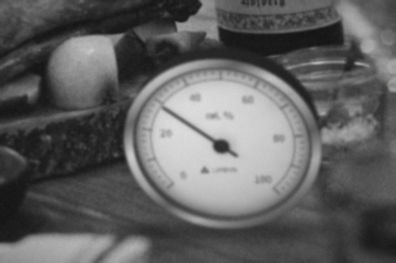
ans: % 30
